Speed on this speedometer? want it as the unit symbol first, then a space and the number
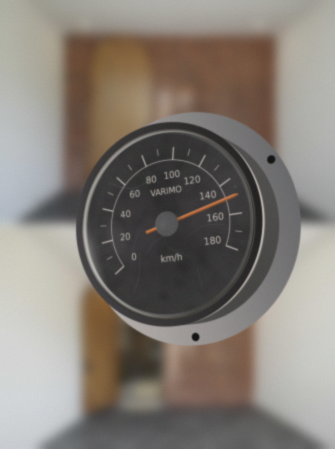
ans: km/h 150
